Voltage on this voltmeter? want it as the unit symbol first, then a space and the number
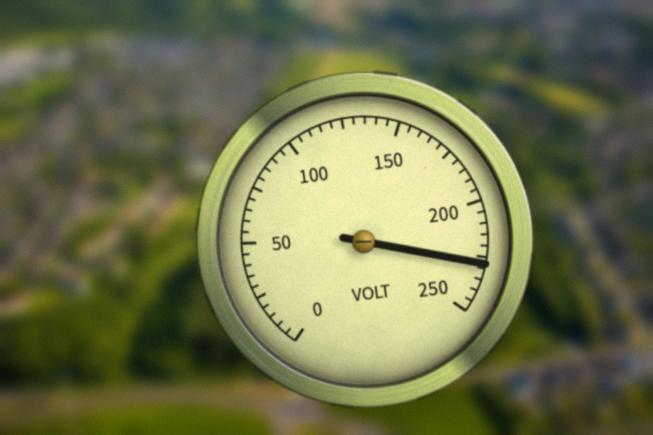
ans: V 227.5
